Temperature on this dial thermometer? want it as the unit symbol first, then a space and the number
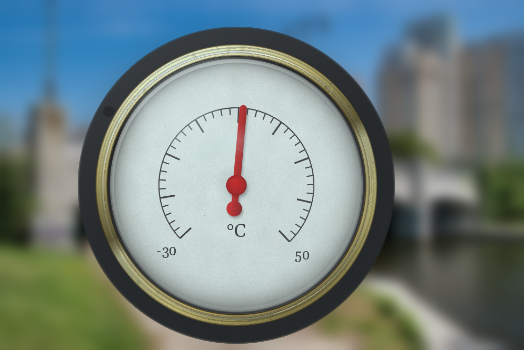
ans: °C 11
